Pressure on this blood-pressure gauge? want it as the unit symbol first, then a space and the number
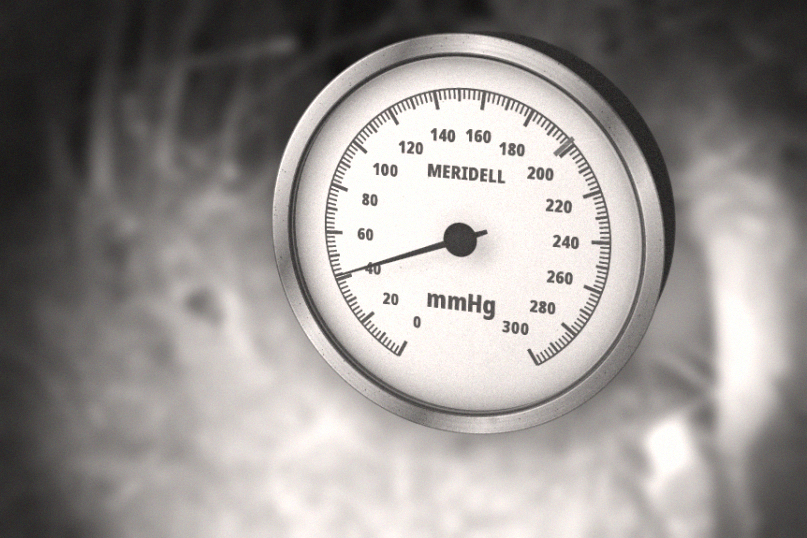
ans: mmHg 42
